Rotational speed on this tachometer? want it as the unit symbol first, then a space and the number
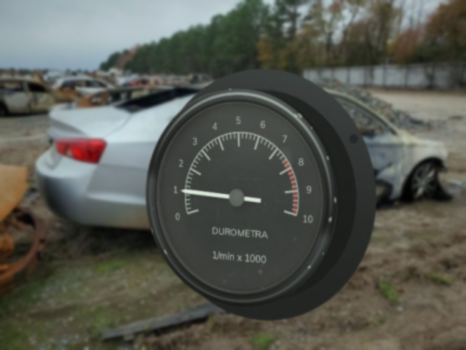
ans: rpm 1000
